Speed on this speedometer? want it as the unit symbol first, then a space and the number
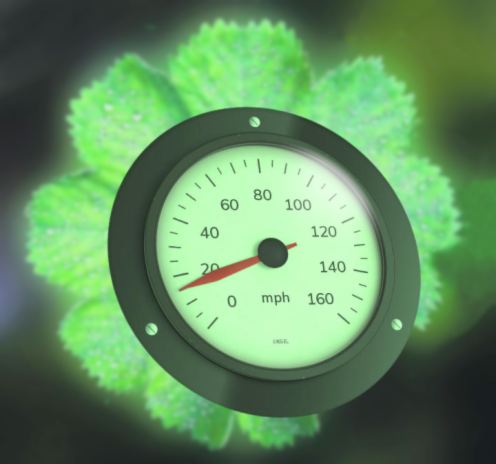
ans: mph 15
